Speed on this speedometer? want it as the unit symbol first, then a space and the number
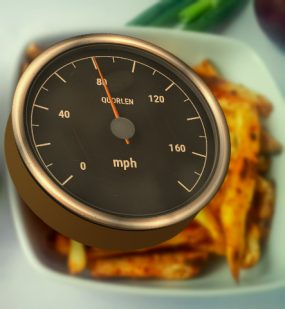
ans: mph 80
